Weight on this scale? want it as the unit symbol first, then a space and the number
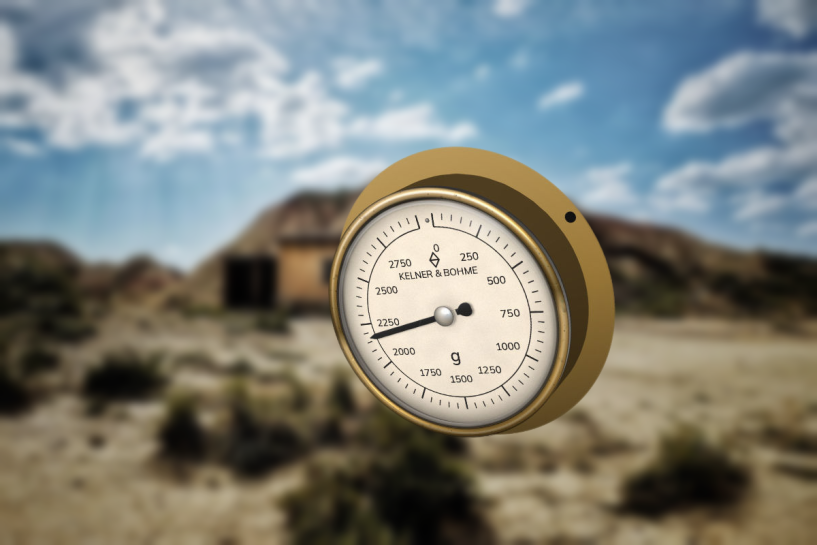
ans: g 2175
